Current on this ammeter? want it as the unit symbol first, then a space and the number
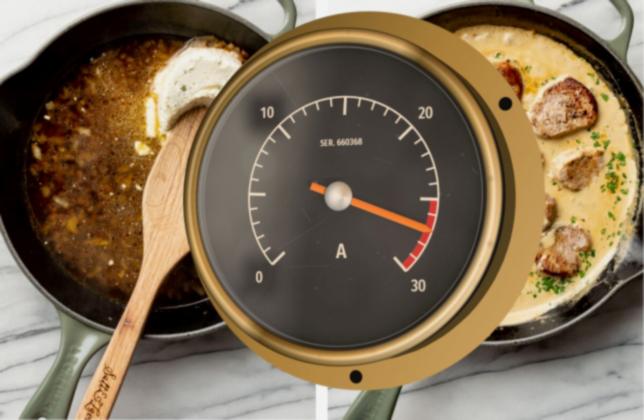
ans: A 27
